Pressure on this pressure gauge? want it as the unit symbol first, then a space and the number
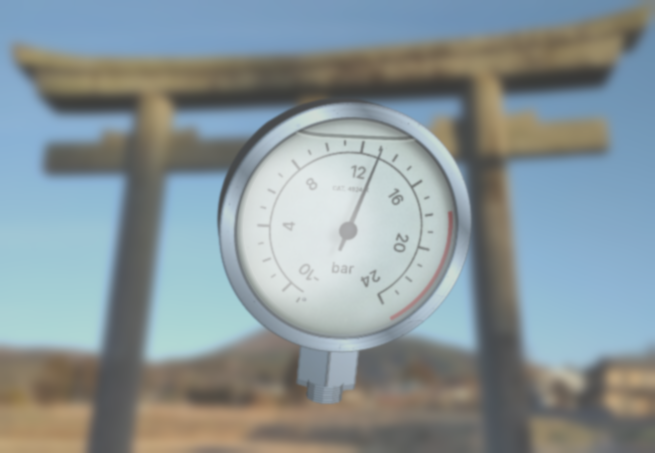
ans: bar 13
